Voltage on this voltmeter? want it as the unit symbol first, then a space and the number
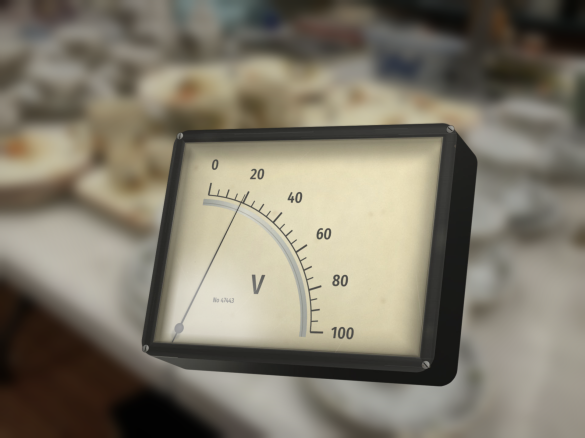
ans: V 20
